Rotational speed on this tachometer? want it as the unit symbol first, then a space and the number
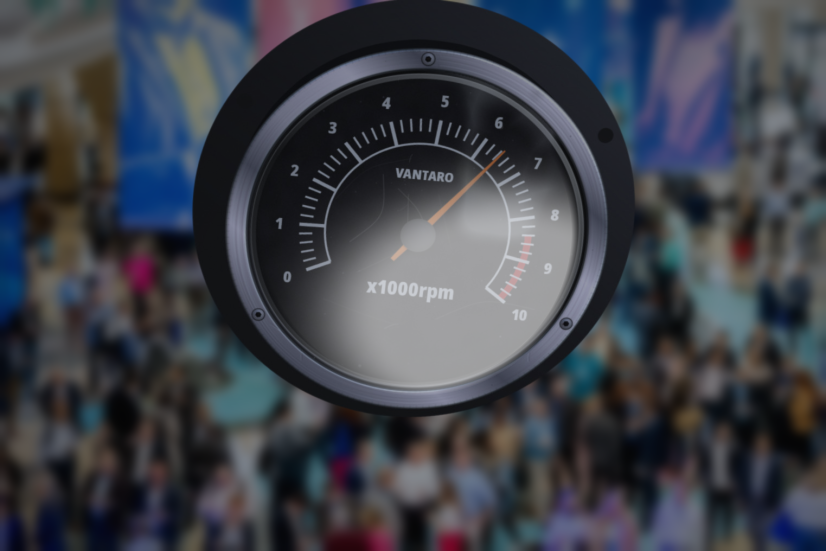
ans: rpm 6400
